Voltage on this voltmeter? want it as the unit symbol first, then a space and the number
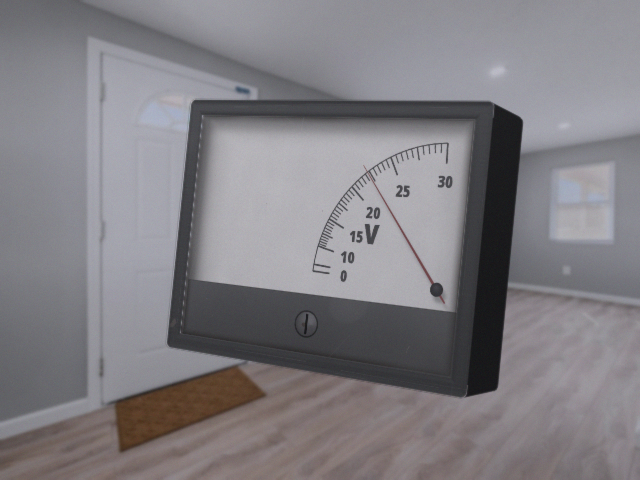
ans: V 22.5
